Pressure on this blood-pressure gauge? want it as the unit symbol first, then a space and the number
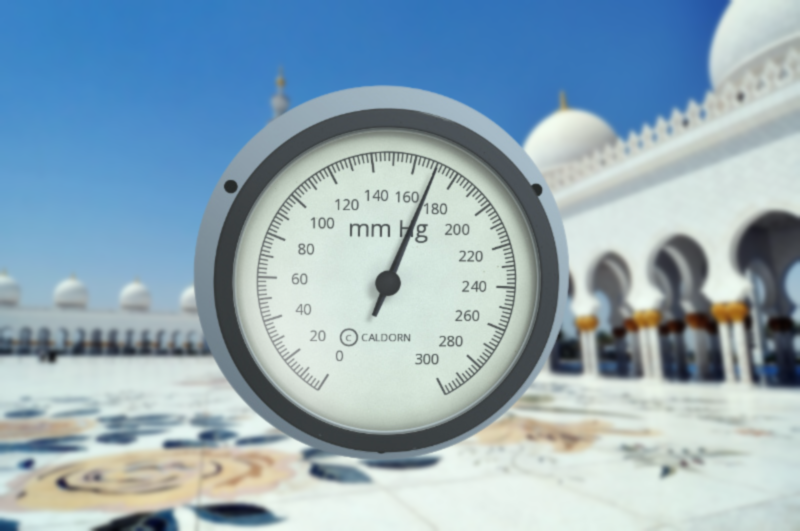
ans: mmHg 170
